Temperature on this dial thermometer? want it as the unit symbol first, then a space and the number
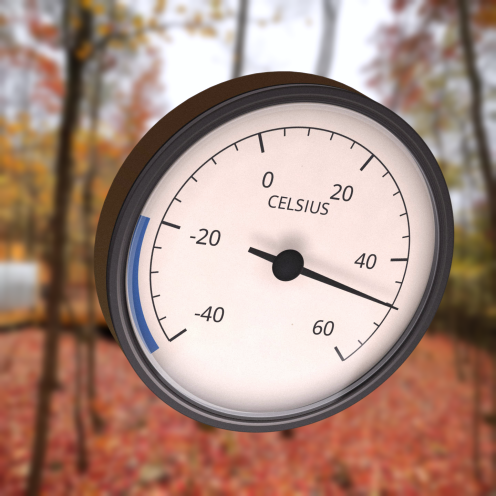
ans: °C 48
